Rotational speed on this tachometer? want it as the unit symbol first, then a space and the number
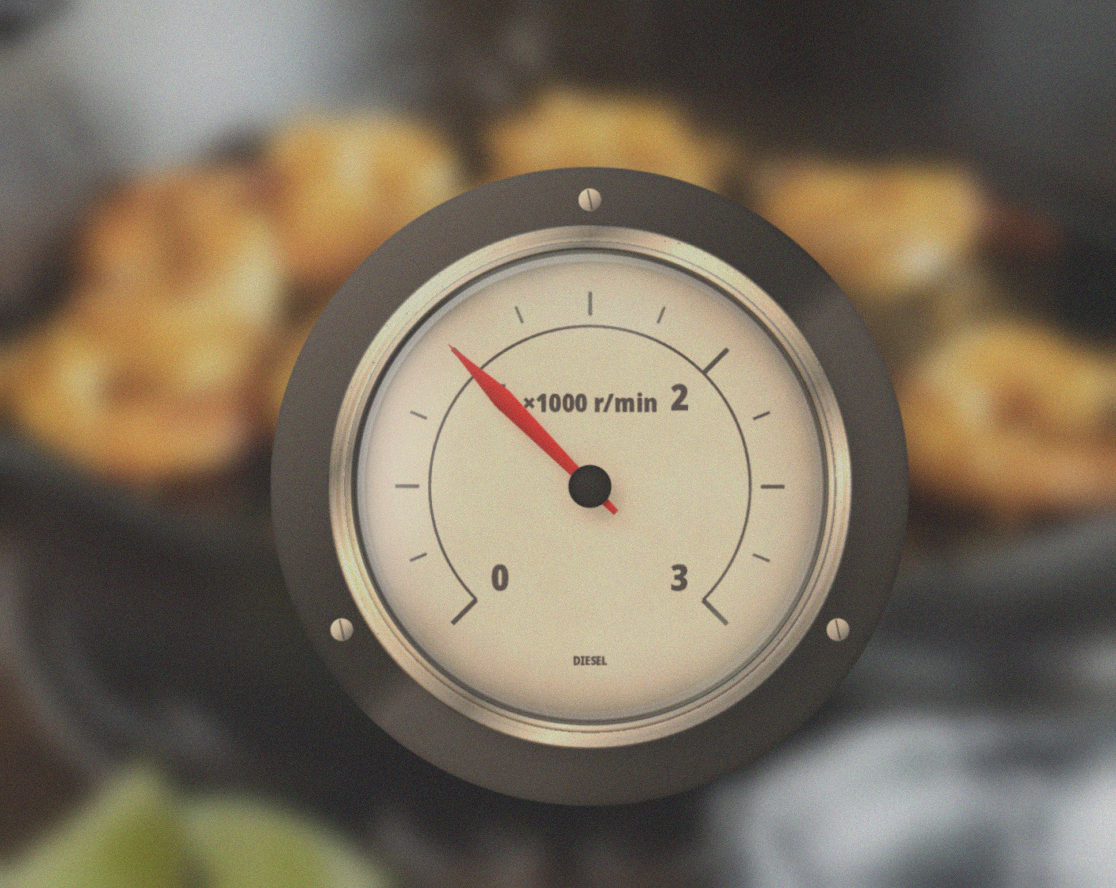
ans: rpm 1000
